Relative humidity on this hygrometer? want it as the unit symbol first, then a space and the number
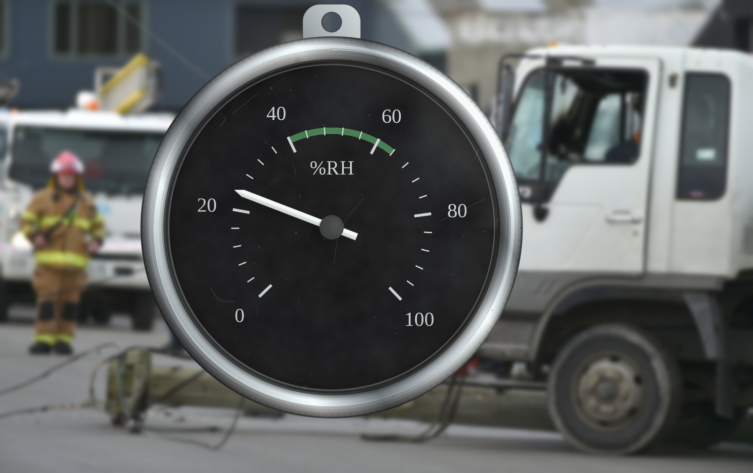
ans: % 24
